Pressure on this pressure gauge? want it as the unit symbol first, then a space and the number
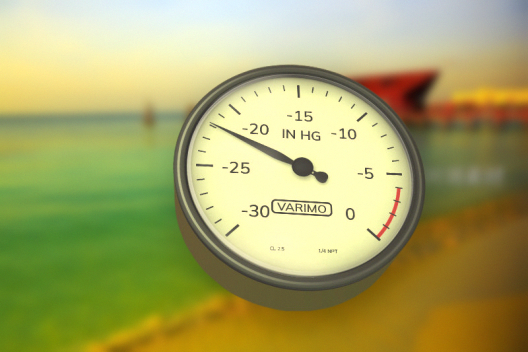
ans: inHg -22
